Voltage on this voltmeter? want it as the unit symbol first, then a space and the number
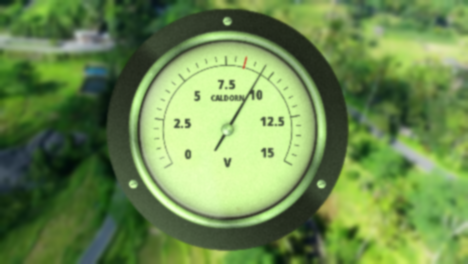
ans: V 9.5
